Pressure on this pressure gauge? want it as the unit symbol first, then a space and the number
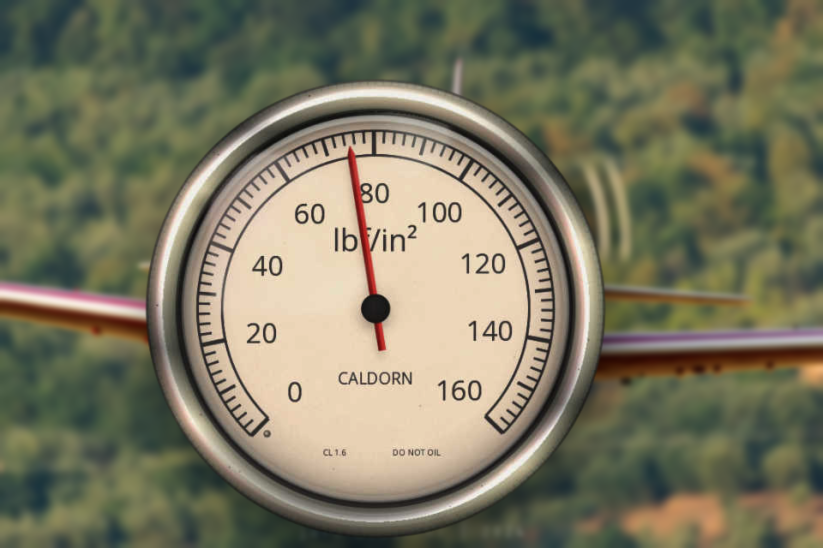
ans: psi 75
